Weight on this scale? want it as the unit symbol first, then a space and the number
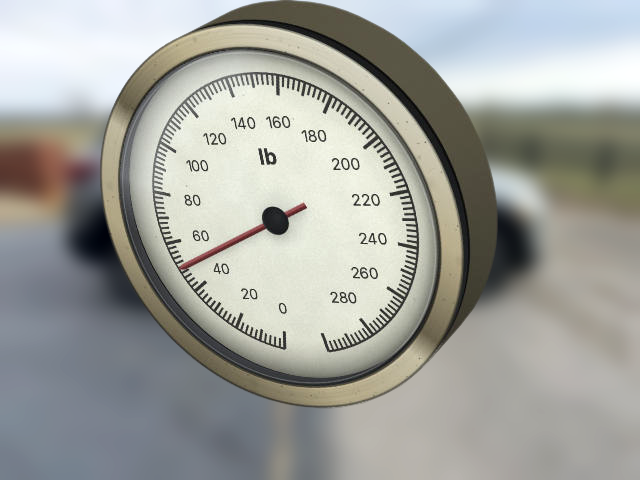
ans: lb 50
